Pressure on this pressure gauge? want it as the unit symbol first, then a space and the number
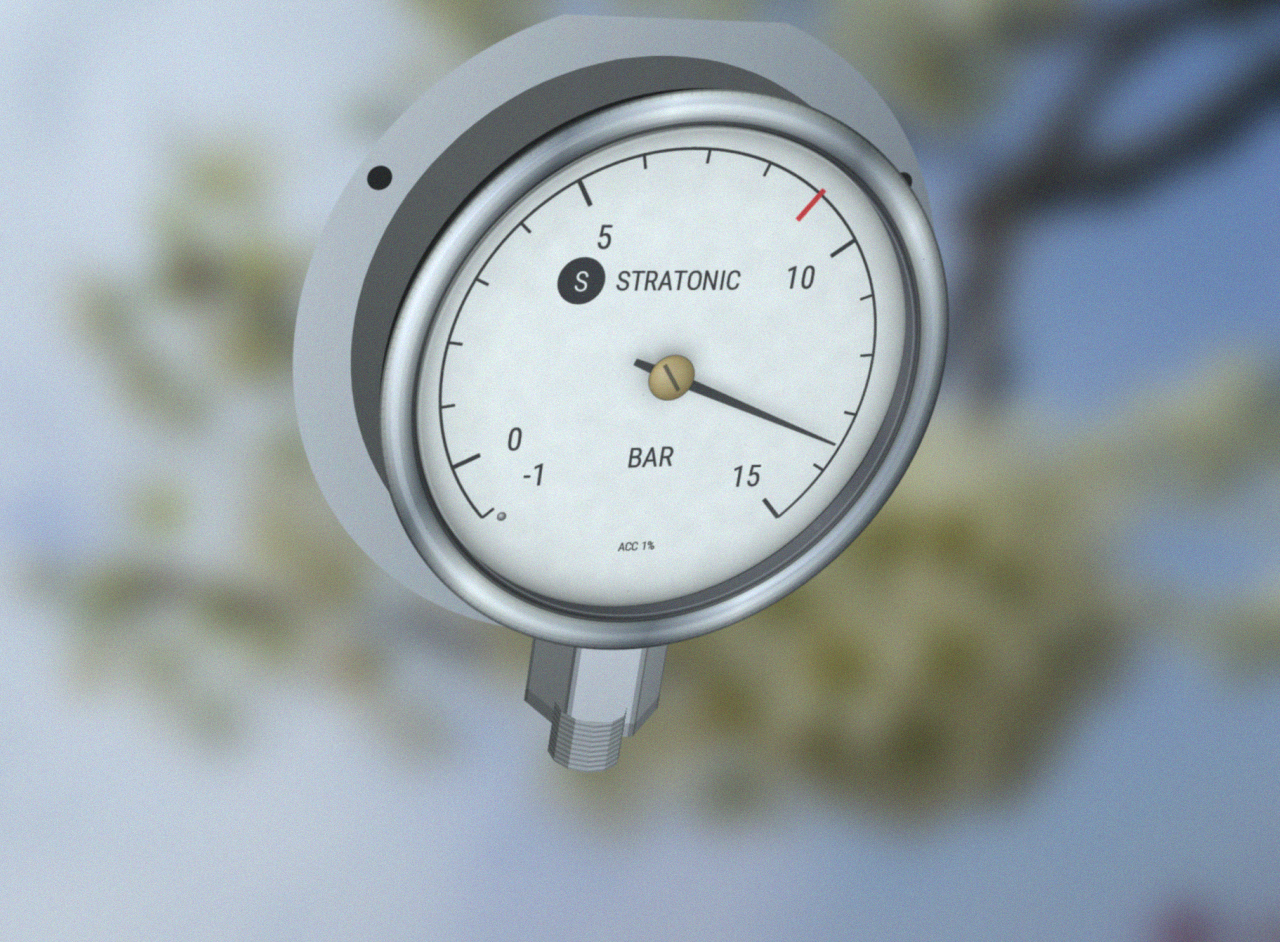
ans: bar 13.5
